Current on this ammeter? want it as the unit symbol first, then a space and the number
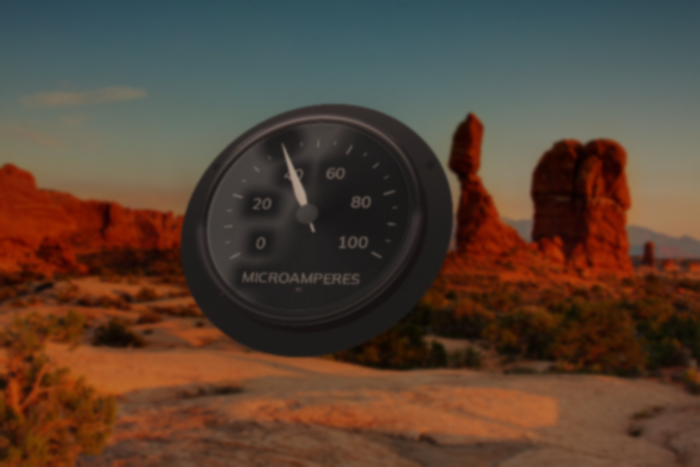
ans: µA 40
